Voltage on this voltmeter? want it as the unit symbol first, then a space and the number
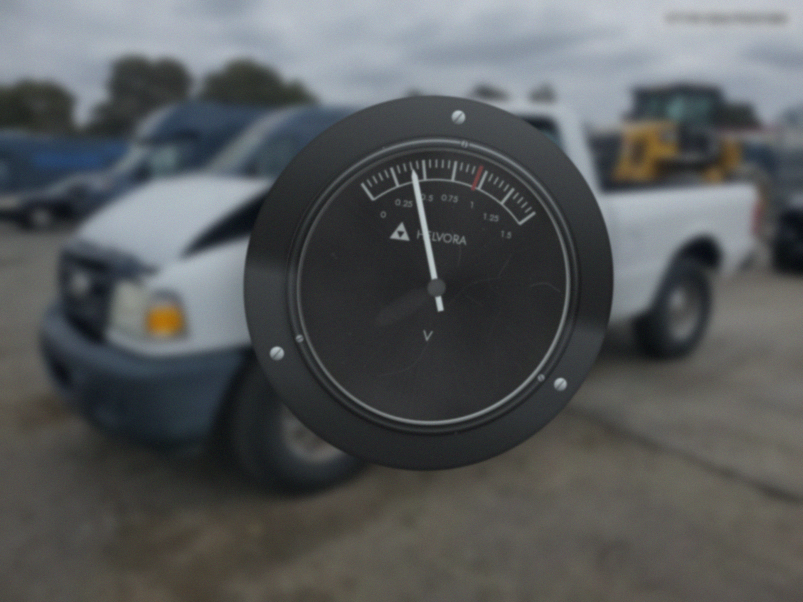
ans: V 0.4
